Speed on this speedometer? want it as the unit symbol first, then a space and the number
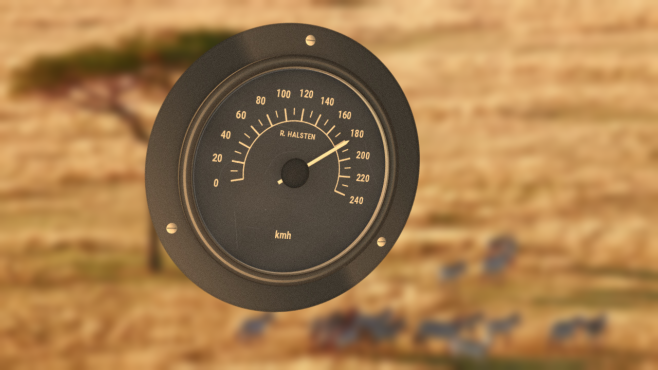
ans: km/h 180
